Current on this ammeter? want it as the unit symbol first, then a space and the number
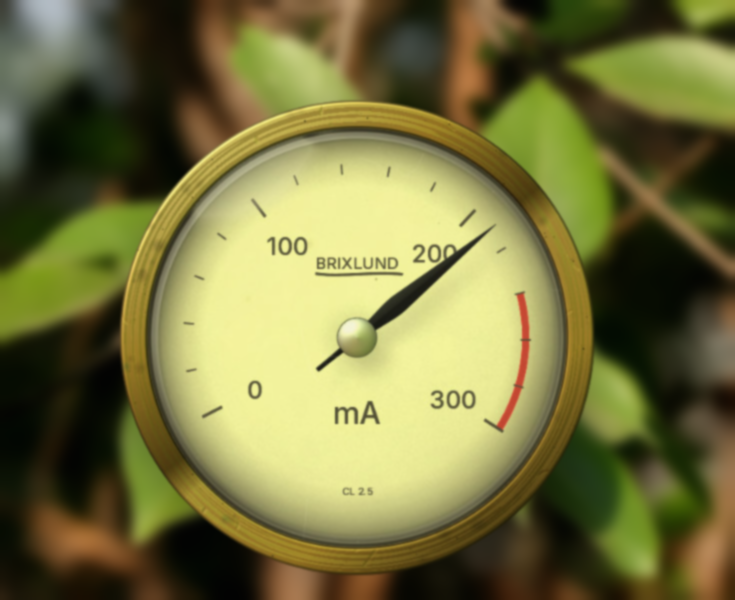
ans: mA 210
